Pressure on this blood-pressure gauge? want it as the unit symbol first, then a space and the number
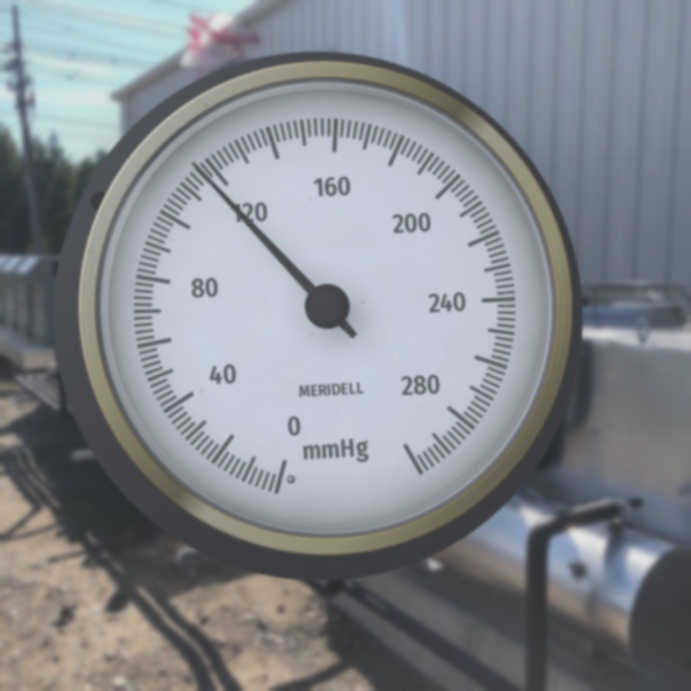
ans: mmHg 116
